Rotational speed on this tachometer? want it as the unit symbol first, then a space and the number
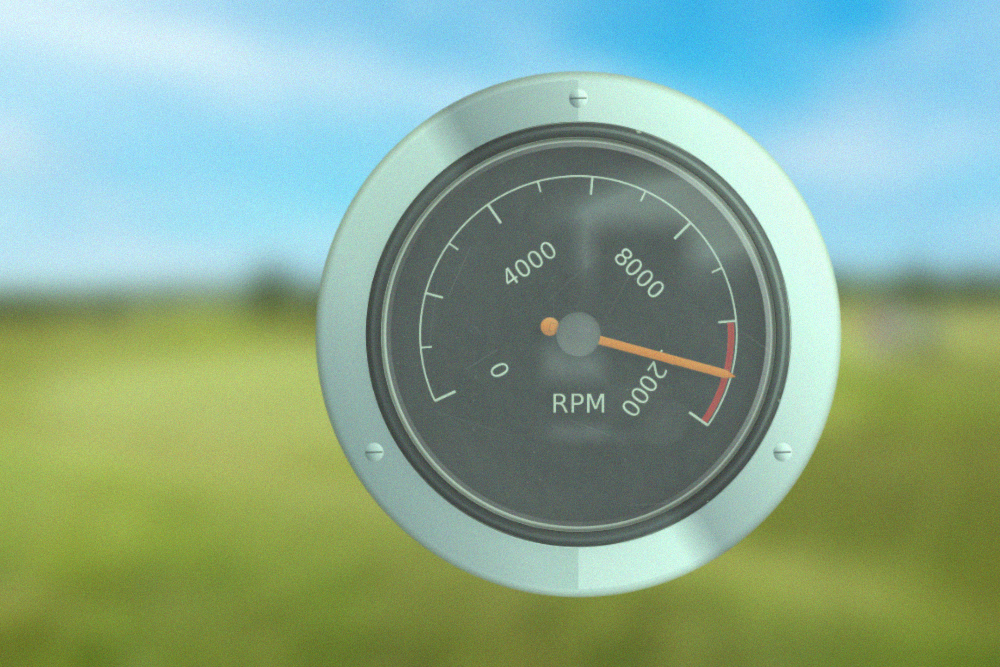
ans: rpm 11000
